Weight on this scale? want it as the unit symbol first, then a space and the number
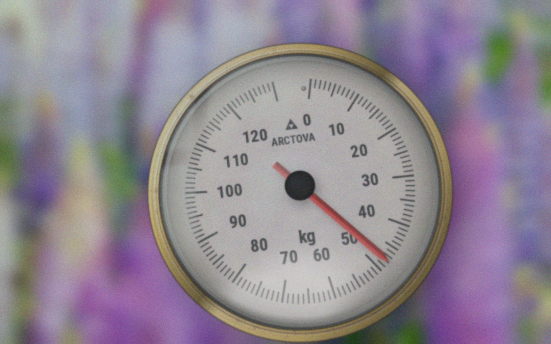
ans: kg 48
